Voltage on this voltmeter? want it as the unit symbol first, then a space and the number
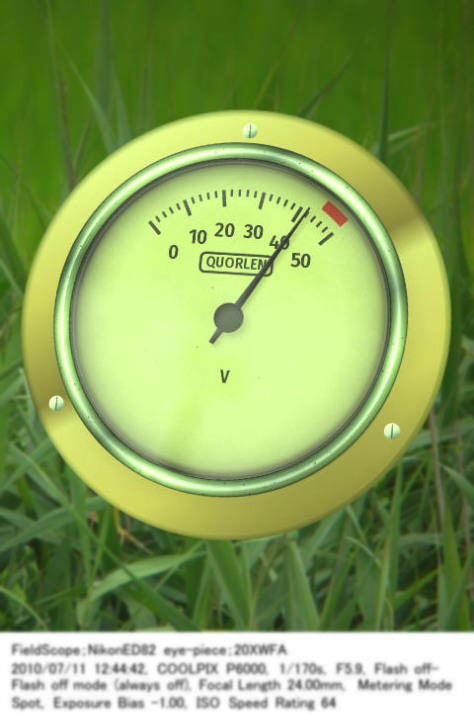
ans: V 42
